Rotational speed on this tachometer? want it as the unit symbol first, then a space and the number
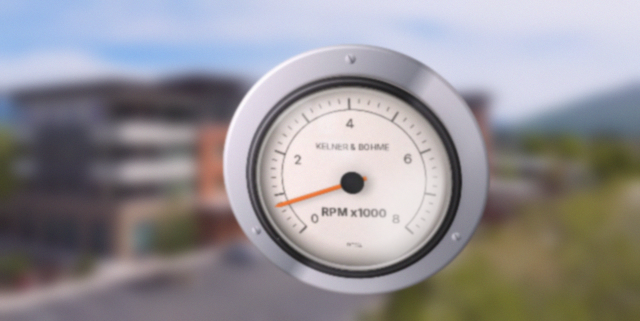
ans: rpm 800
